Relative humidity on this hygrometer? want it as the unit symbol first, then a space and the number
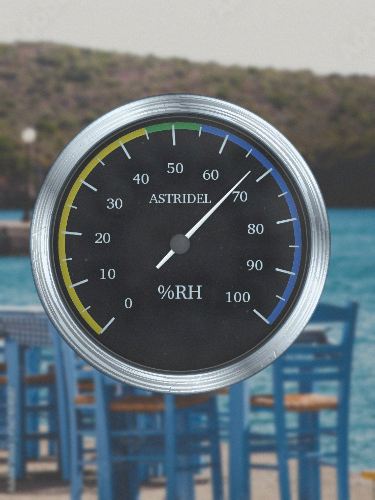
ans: % 67.5
